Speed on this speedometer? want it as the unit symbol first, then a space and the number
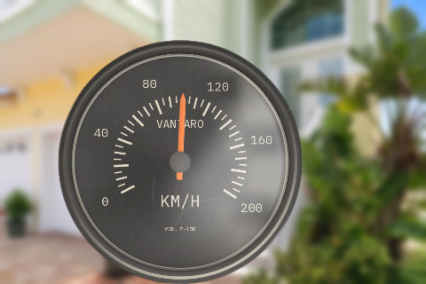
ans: km/h 100
